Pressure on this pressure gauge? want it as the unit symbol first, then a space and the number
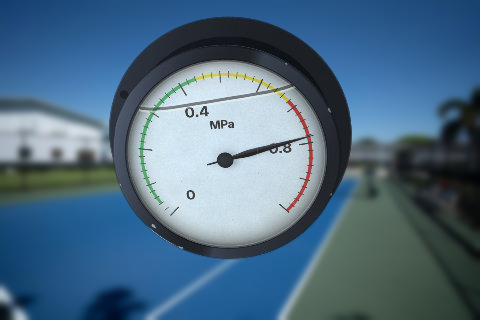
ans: MPa 0.78
